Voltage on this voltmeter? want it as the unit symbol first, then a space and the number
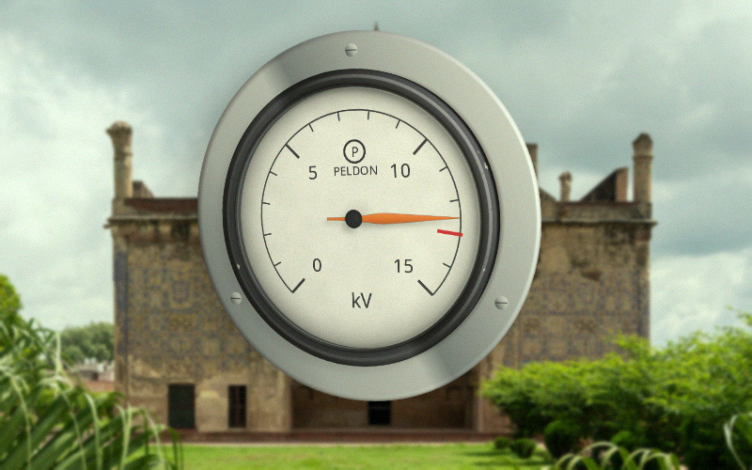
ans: kV 12.5
